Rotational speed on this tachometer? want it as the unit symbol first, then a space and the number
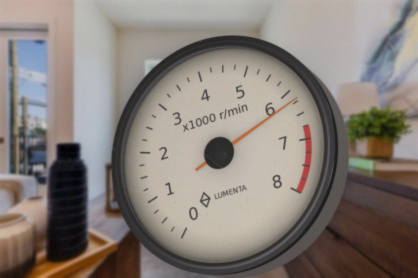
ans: rpm 6250
